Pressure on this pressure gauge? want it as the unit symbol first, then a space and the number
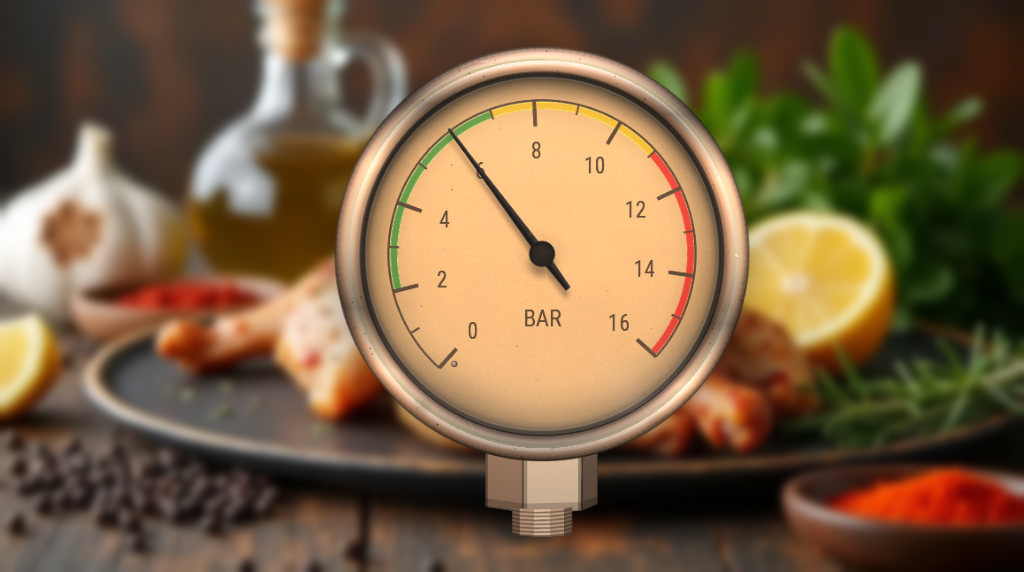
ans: bar 6
